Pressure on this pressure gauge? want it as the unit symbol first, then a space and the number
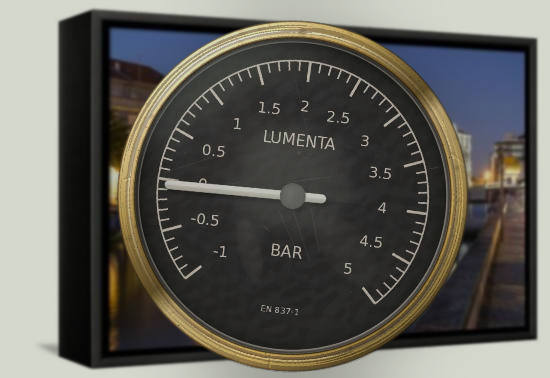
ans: bar -0.05
